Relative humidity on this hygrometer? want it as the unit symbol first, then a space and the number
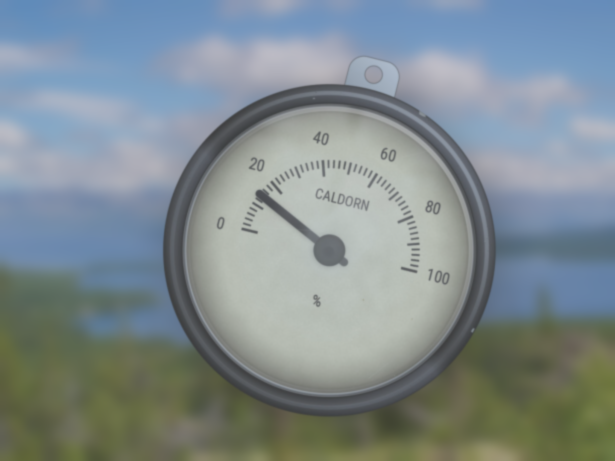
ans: % 14
